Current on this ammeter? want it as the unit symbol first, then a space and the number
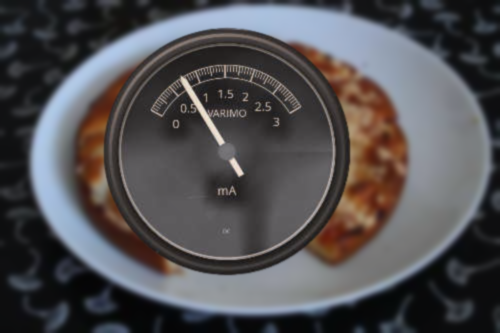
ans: mA 0.75
